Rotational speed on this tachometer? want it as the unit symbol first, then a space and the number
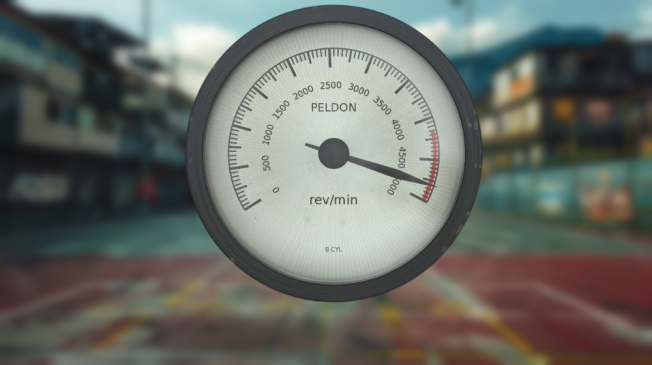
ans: rpm 4800
